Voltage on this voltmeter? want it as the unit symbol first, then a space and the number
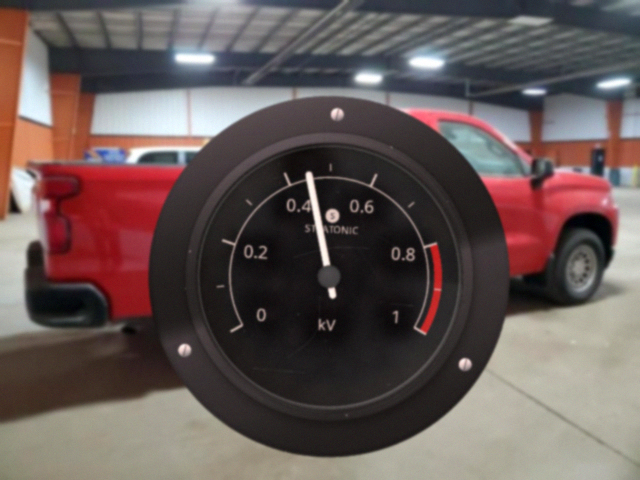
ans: kV 0.45
